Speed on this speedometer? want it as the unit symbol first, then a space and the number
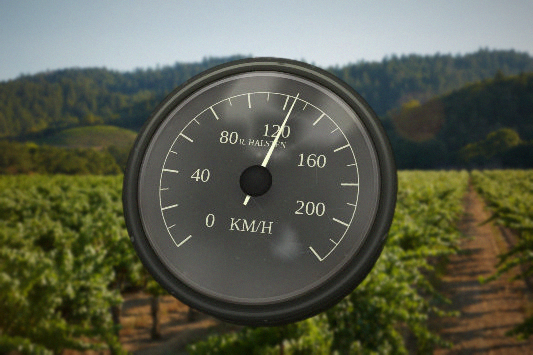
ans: km/h 125
